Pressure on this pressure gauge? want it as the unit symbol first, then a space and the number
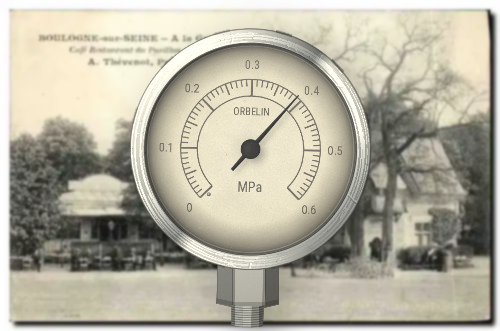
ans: MPa 0.39
